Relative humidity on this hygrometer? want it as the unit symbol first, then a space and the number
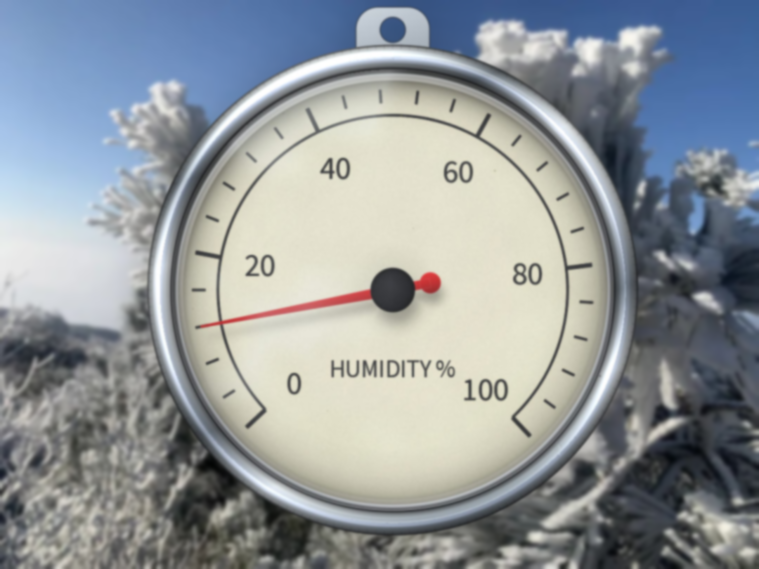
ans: % 12
